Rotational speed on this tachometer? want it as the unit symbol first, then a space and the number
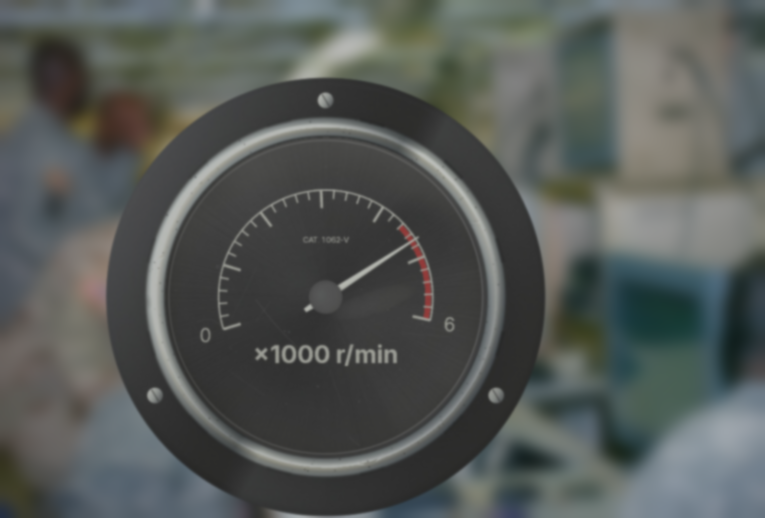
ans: rpm 4700
